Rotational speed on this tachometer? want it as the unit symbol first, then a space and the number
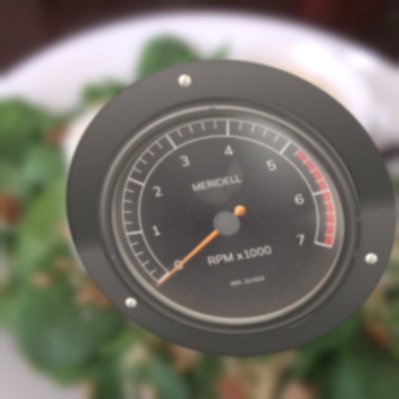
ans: rpm 0
